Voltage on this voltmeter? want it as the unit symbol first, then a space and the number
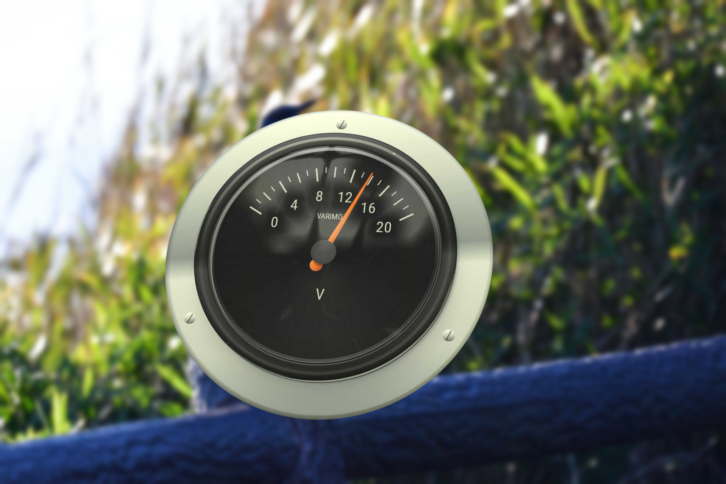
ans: V 14
